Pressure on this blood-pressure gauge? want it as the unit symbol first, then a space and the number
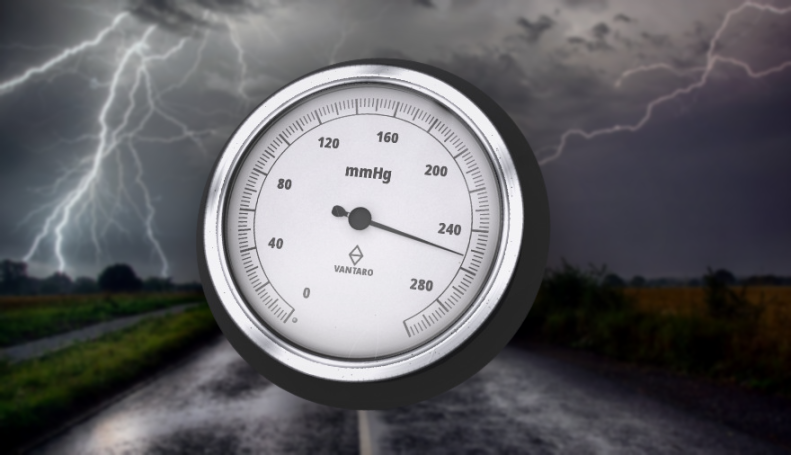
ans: mmHg 254
